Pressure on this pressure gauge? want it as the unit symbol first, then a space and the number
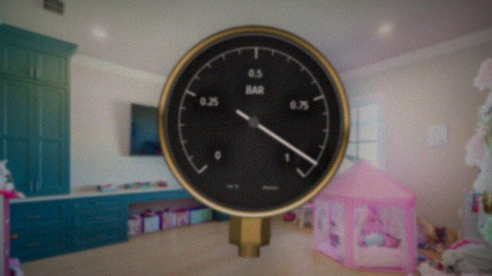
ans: bar 0.95
